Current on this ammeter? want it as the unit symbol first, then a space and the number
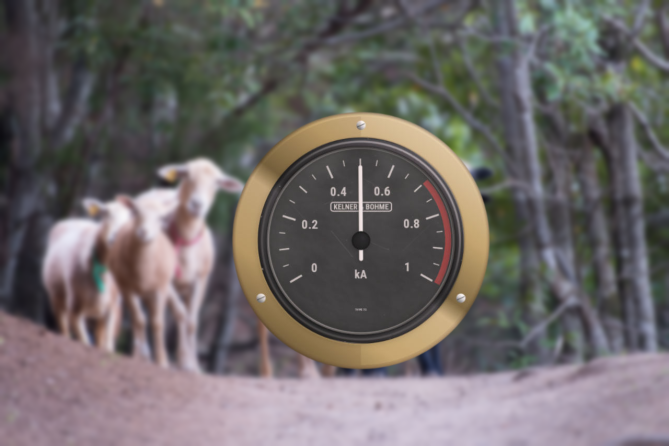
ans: kA 0.5
